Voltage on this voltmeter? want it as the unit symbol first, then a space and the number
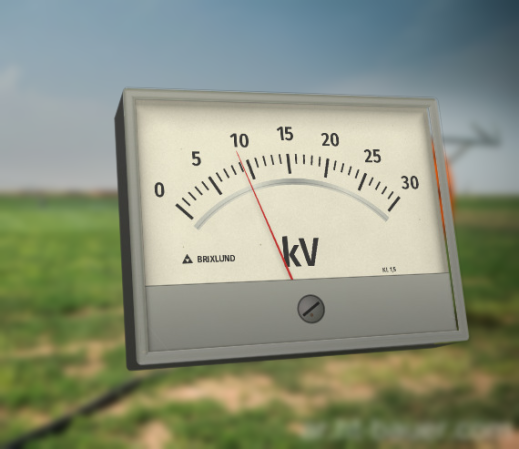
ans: kV 9
